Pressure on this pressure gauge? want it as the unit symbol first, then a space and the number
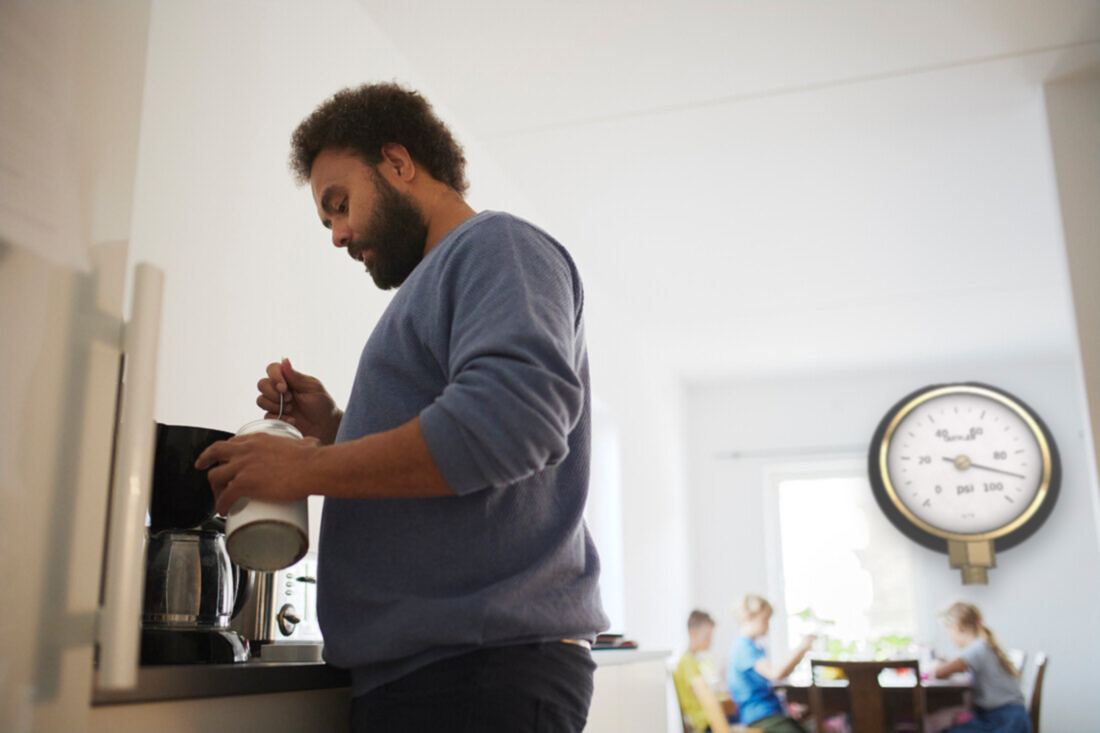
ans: psi 90
